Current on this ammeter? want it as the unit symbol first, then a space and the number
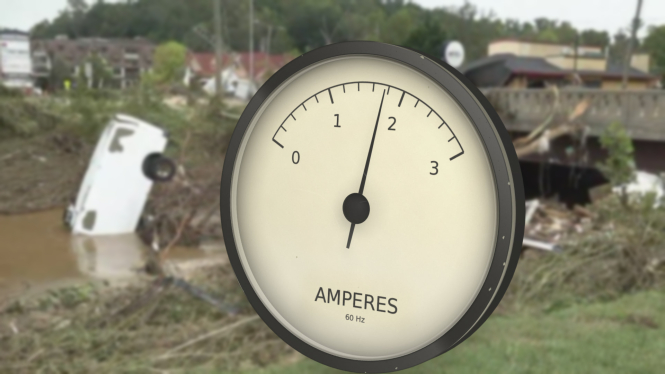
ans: A 1.8
